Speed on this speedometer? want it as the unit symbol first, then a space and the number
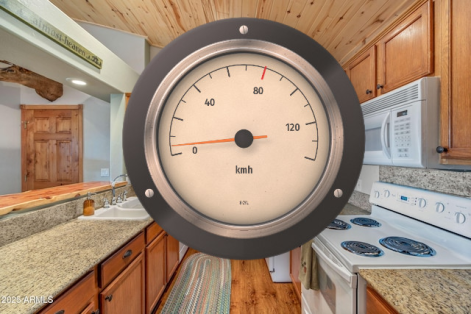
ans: km/h 5
